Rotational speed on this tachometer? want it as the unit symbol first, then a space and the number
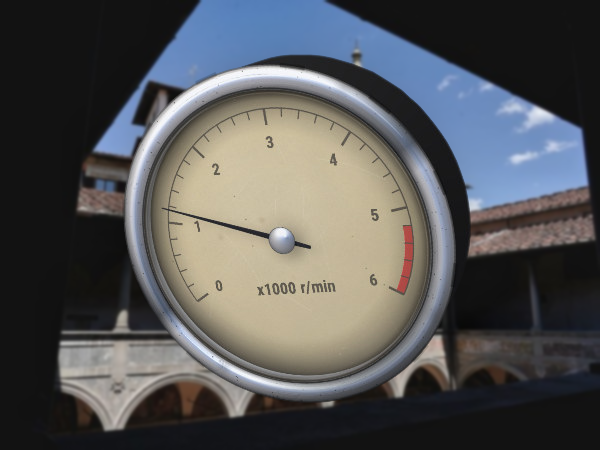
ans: rpm 1200
